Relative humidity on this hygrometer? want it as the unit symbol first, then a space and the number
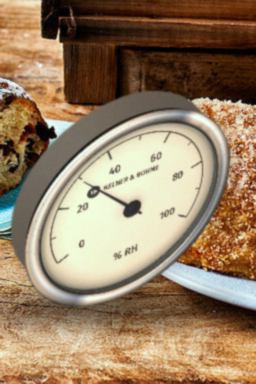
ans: % 30
